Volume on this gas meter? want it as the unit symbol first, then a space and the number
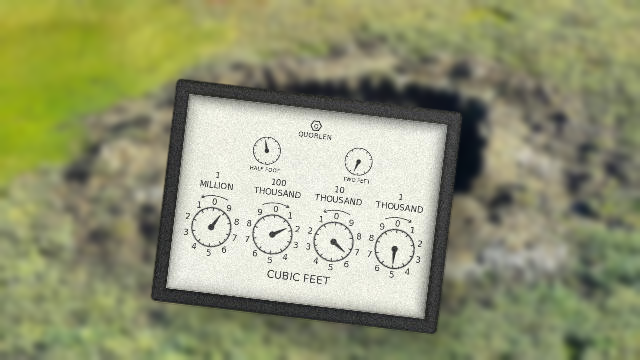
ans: ft³ 916500
